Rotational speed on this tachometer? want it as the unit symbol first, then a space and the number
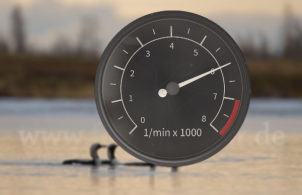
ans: rpm 6000
